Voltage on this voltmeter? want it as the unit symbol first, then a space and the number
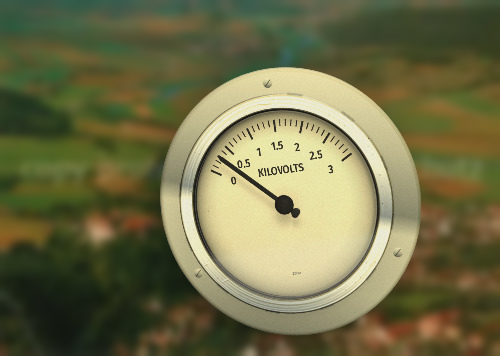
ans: kV 0.3
